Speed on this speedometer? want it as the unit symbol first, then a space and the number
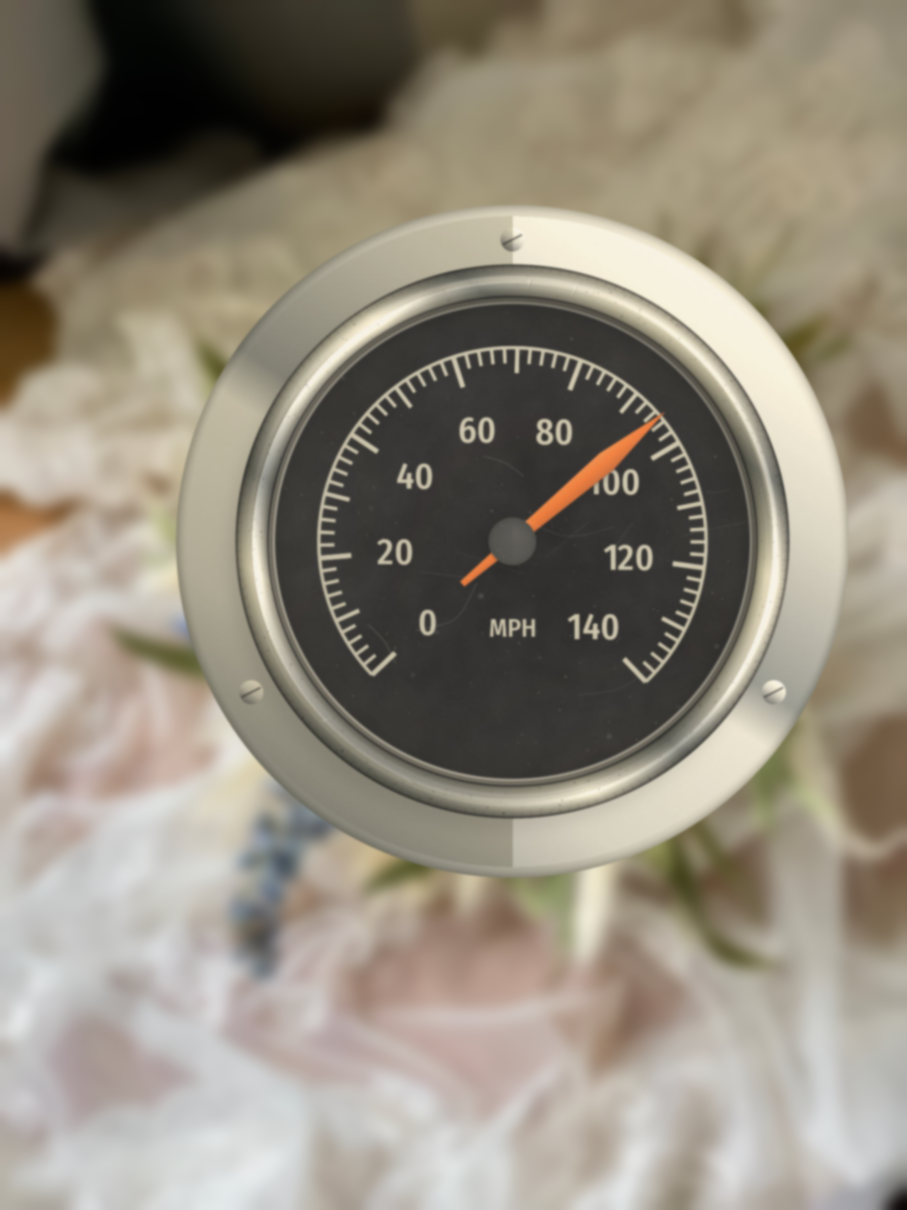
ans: mph 95
